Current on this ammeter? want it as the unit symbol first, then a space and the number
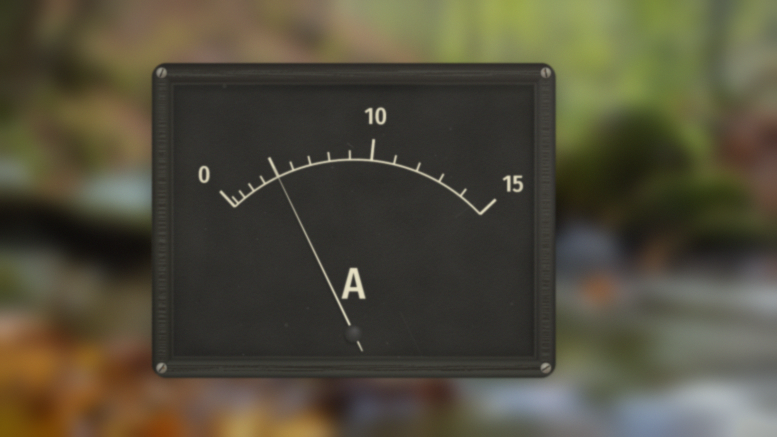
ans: A 5
